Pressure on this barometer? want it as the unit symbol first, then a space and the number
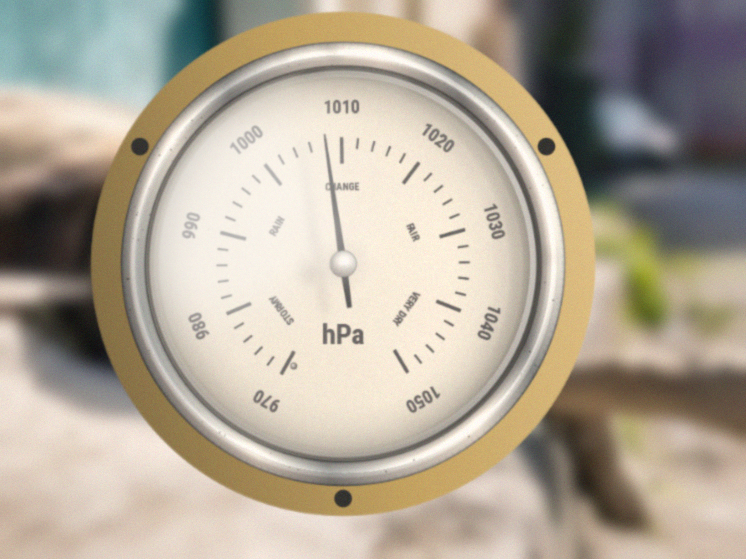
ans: hPa 1008
